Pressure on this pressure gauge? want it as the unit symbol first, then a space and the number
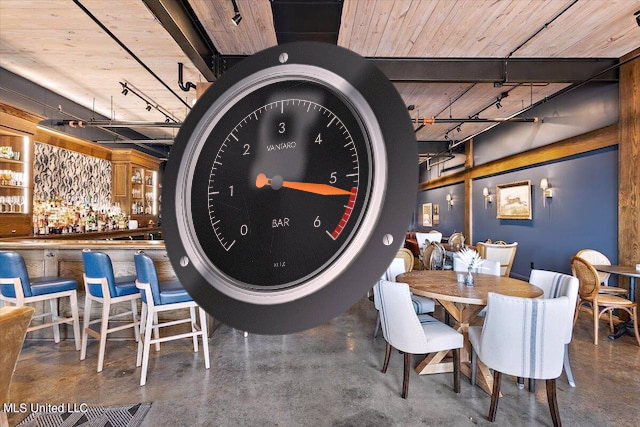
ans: bar 5.3
